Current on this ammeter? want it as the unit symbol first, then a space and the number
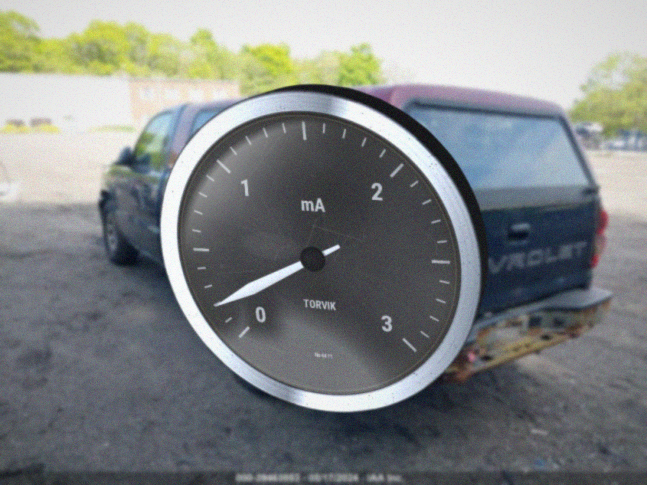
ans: mA 0.2
